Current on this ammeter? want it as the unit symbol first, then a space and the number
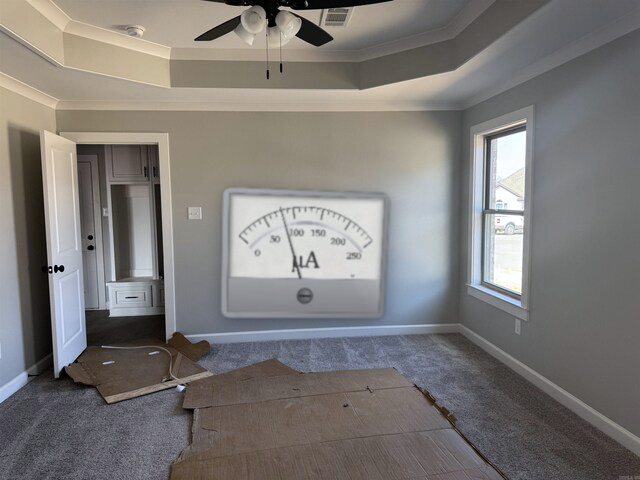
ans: µA 80
